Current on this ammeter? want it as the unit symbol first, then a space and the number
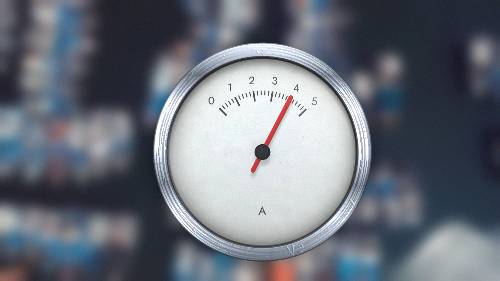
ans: A 4
